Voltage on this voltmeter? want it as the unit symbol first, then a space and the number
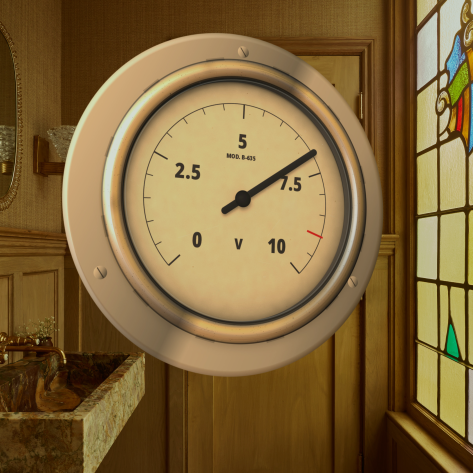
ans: V 7
